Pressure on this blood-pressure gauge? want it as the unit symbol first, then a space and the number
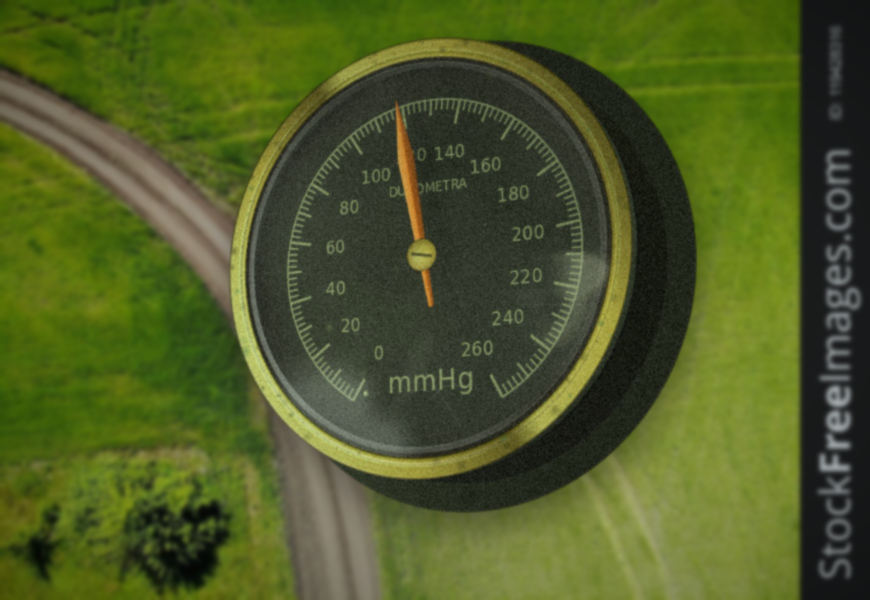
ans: mmHg 120
